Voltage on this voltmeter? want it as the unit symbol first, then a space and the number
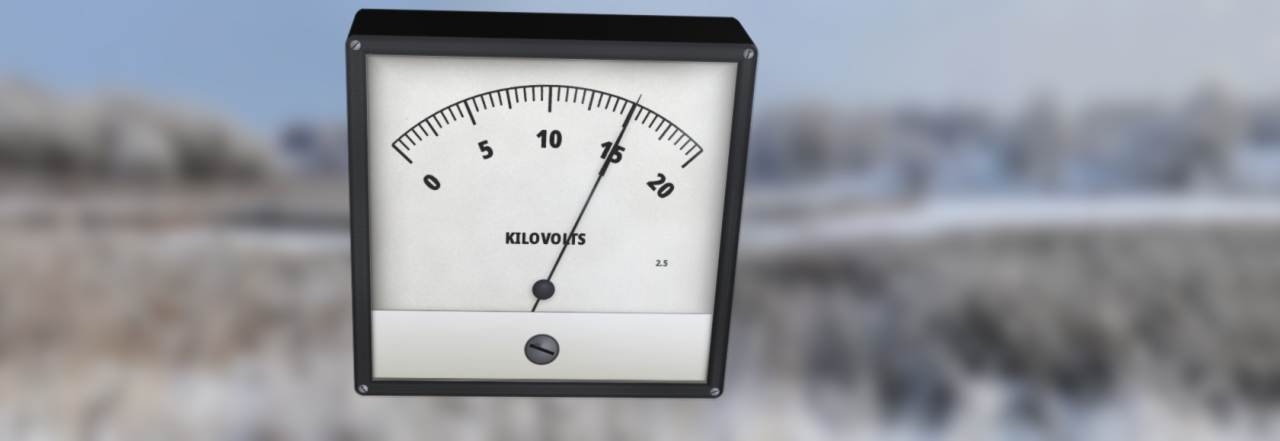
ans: kV 15
